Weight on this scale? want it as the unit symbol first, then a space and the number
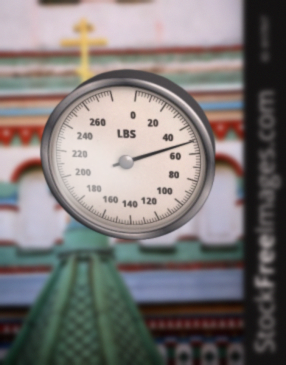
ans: lb 50
